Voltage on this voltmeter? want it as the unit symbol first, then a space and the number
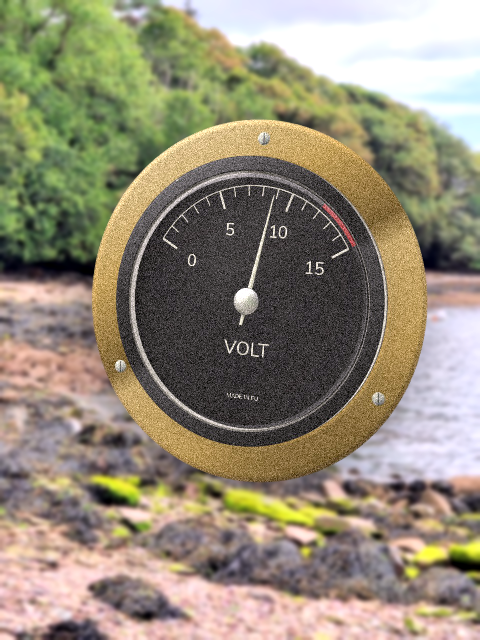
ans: V 9
